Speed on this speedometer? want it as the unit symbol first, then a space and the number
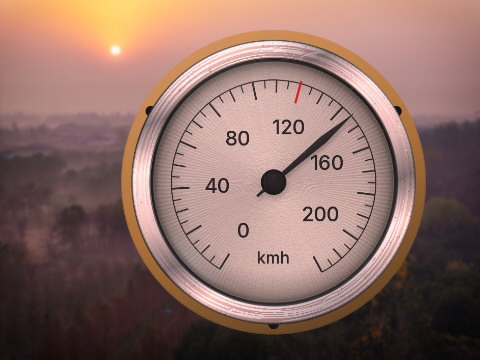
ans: km/h 145
